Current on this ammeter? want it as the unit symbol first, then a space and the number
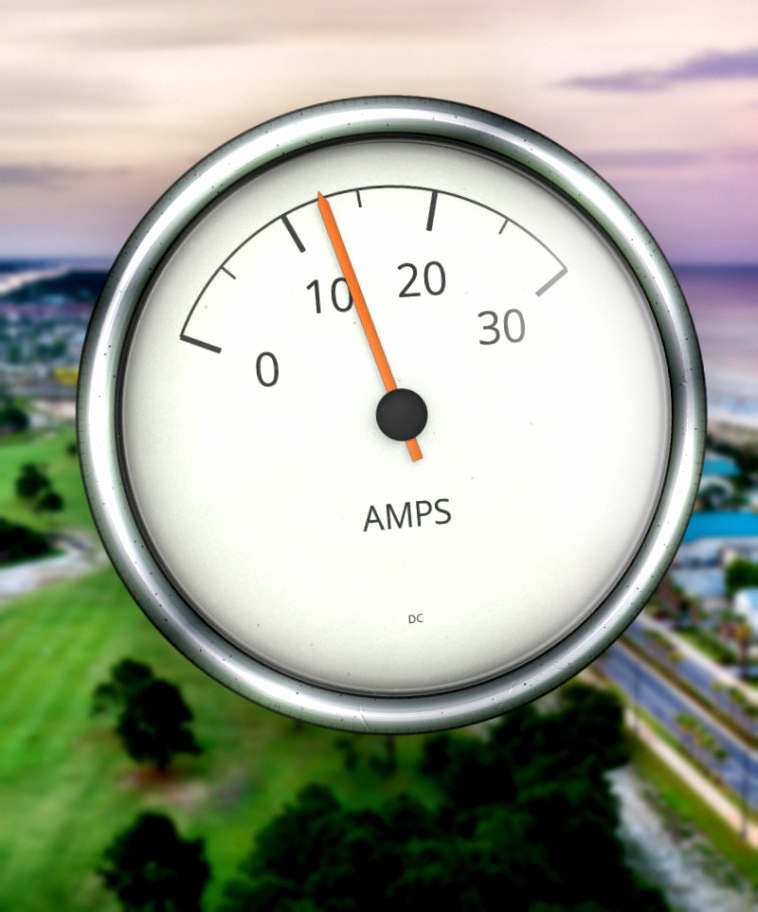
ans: A 12.5
